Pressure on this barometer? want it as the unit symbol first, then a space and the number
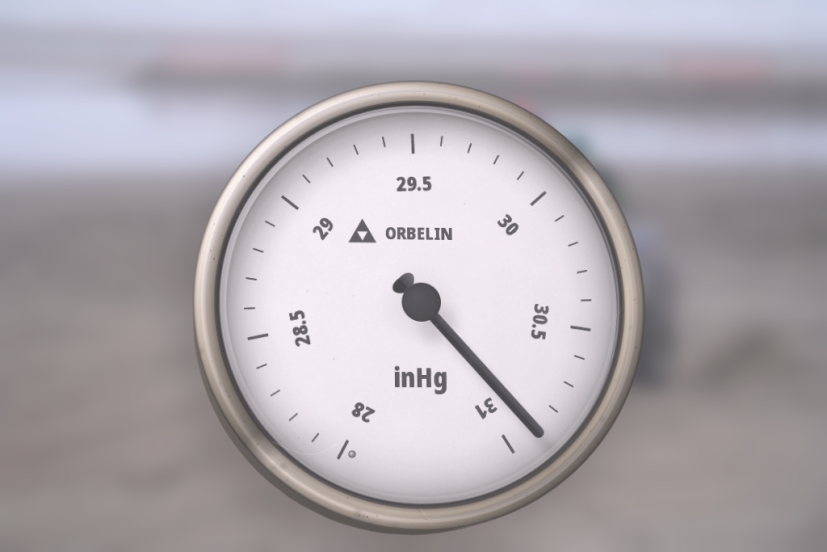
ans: inHg 30.9
